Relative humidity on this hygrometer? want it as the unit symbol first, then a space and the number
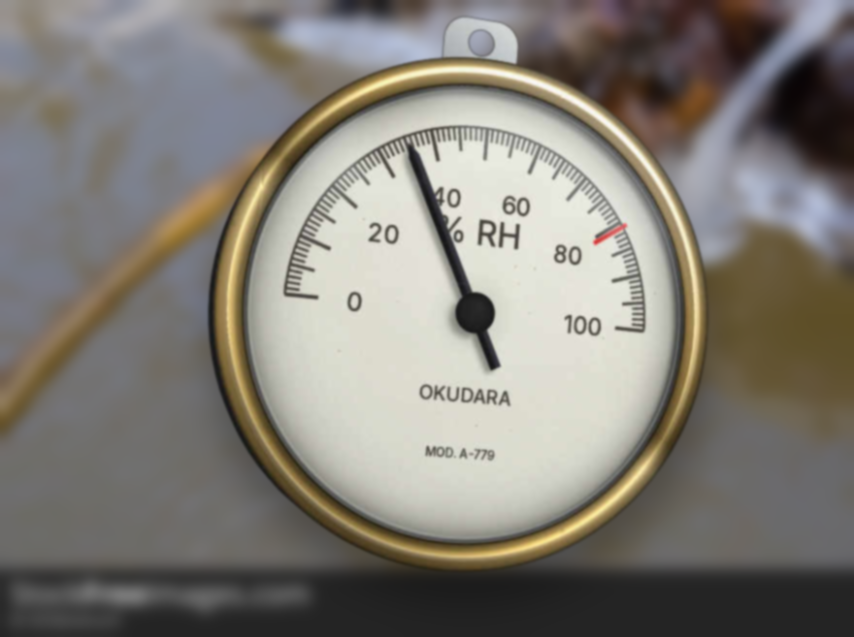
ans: % 35
